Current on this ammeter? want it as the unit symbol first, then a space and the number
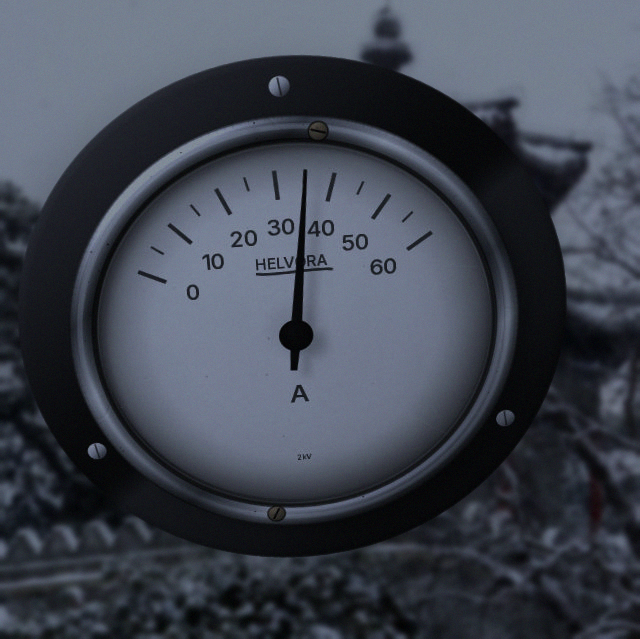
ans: A 35
